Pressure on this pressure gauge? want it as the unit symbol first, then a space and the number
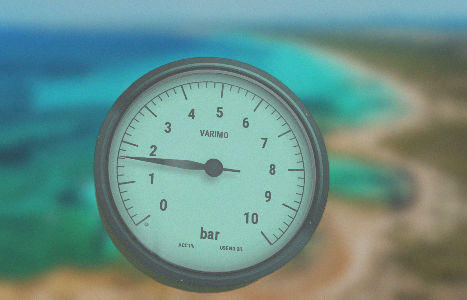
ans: bar 1.6
